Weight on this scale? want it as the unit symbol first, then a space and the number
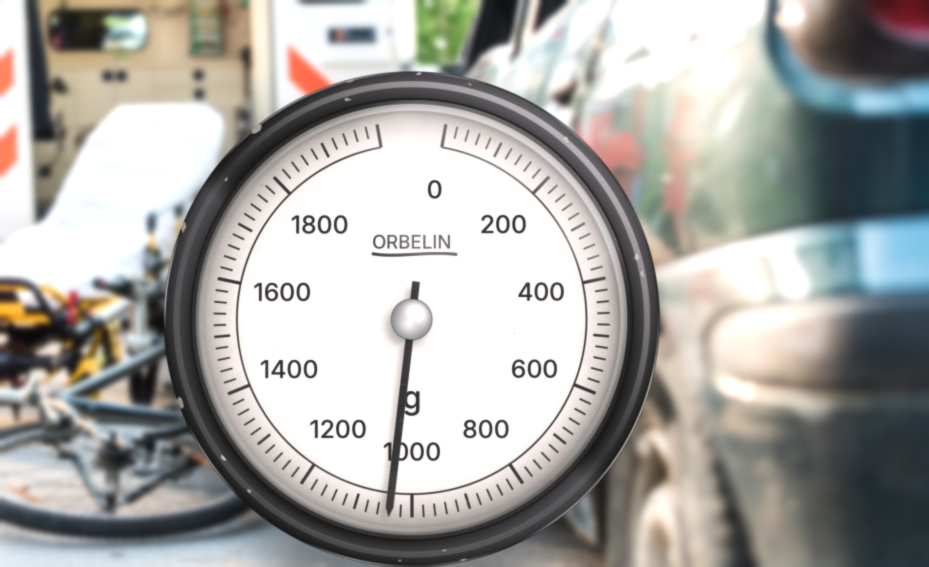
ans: g 1040
